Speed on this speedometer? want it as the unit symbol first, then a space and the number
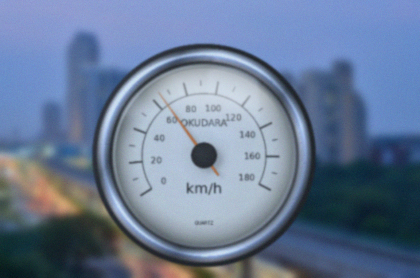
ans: km/h 65
